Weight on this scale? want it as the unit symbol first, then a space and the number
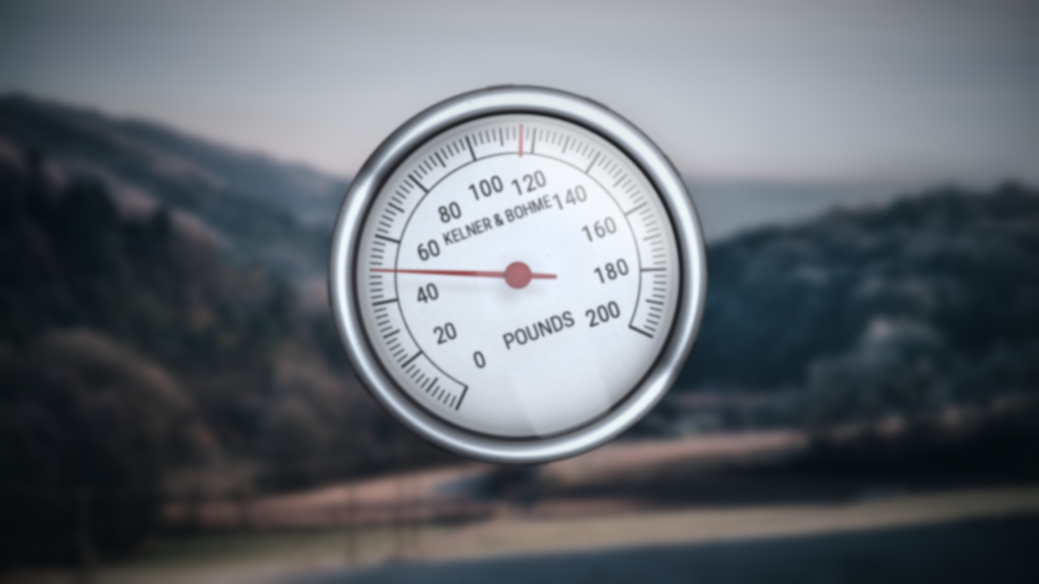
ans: lb 50
